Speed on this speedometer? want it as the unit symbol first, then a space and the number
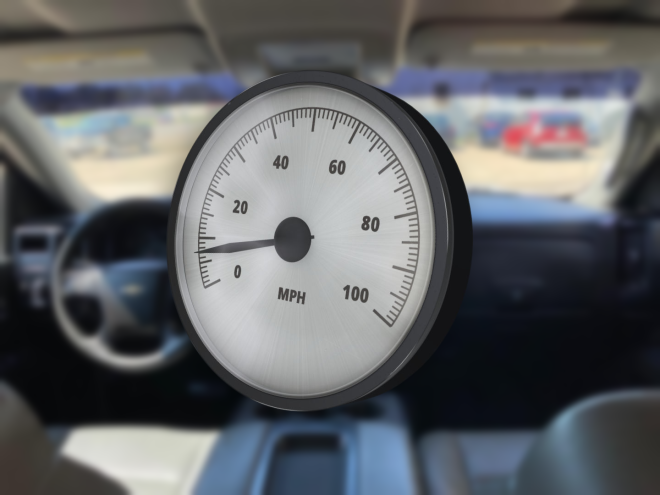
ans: mph 7
